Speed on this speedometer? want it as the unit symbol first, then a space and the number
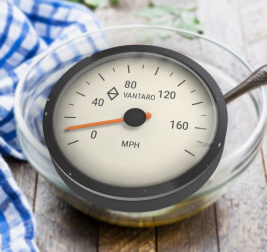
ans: mph 10
